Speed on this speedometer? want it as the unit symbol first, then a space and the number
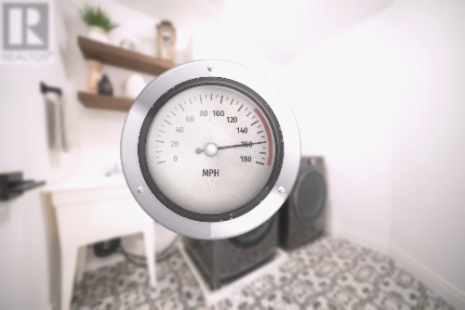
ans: mph 160
